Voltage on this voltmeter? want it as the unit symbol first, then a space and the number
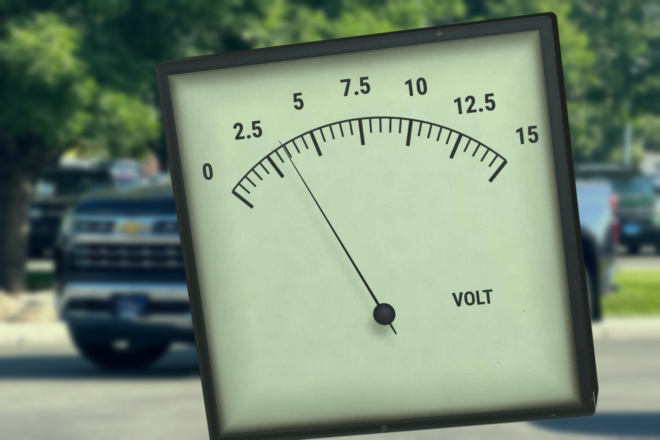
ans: V 3.5
